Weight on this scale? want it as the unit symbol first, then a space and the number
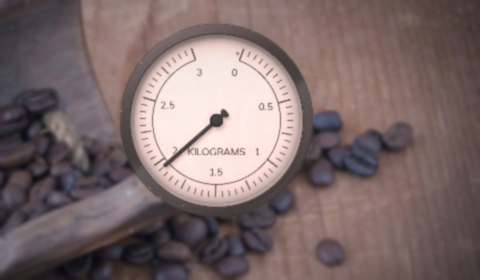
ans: kg 1.95
